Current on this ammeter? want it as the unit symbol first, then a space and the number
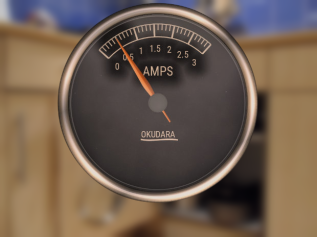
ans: A 0.5
